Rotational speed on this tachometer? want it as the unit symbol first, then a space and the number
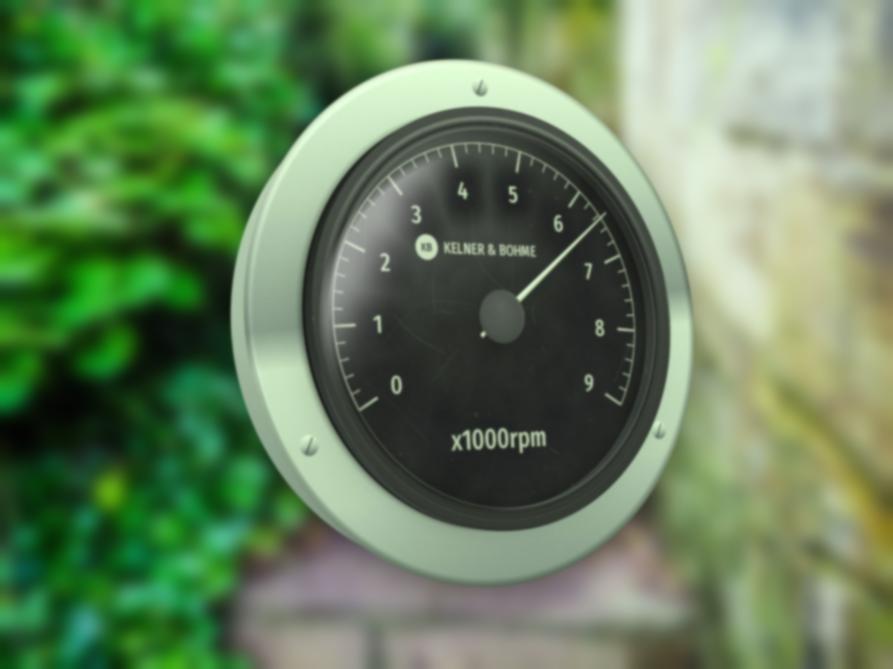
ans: rpm 6400
